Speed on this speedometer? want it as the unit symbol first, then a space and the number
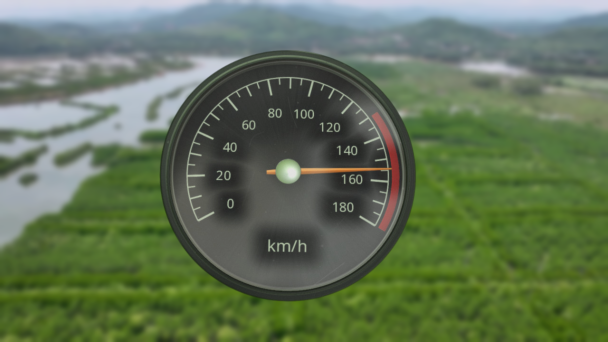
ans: km/h 155
